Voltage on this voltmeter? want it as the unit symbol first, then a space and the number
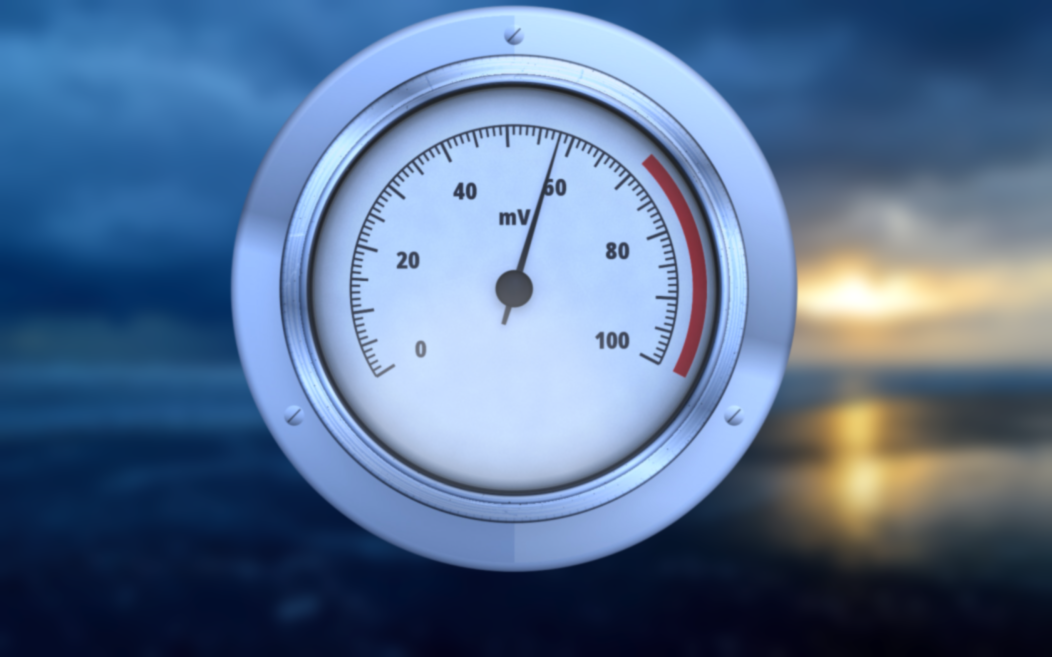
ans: mV 58
